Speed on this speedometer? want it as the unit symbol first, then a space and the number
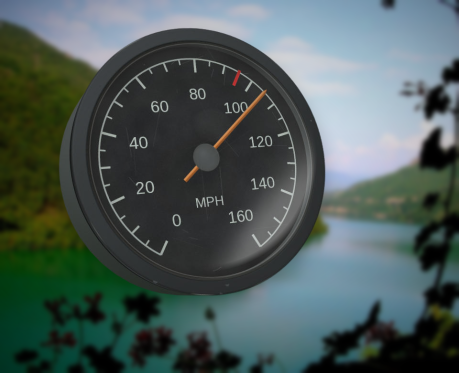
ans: mph 105
